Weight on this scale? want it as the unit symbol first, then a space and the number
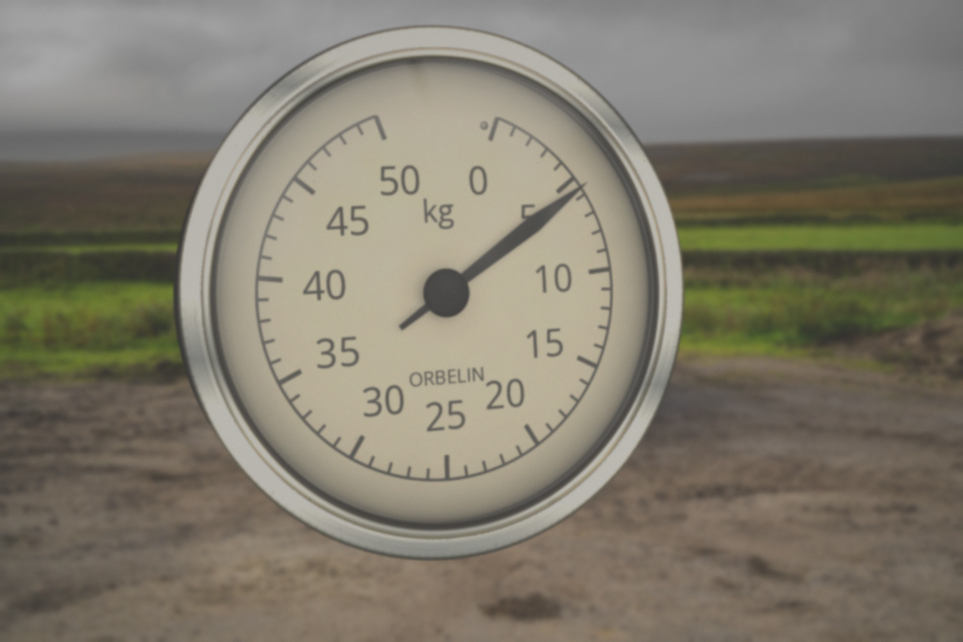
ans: kg 5.5
